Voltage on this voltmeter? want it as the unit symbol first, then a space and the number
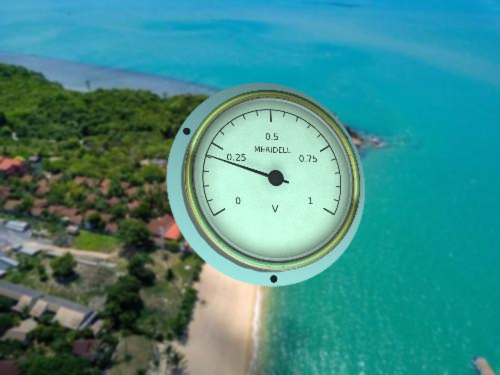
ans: V 0.2
